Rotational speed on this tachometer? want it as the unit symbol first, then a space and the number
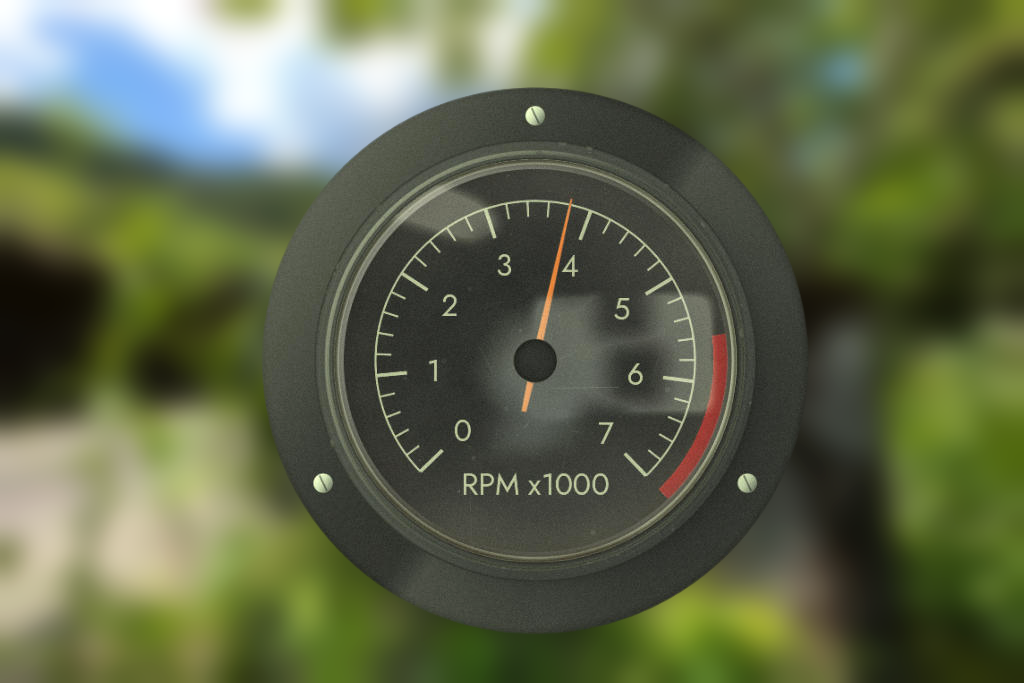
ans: rpm 3800
